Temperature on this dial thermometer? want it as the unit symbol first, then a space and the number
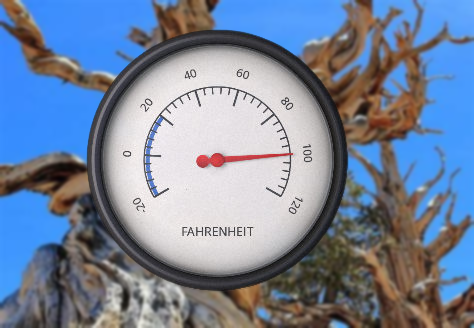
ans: °F 100
